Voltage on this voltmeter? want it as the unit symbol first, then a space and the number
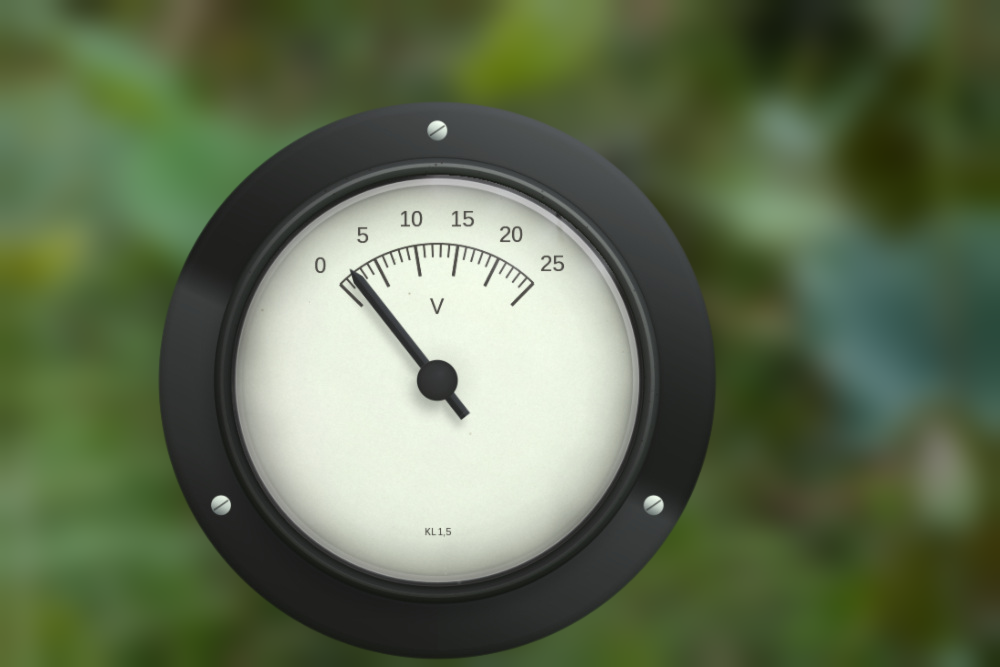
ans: V 2
